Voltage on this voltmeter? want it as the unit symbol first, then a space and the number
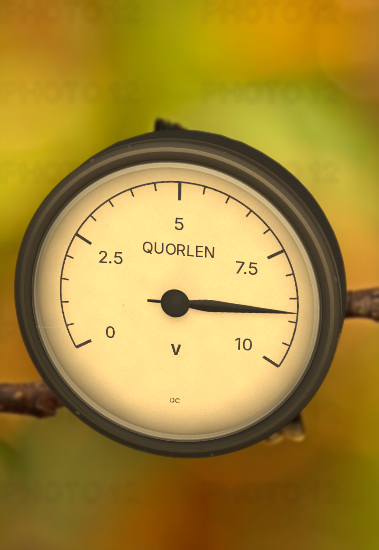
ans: V 8.75
